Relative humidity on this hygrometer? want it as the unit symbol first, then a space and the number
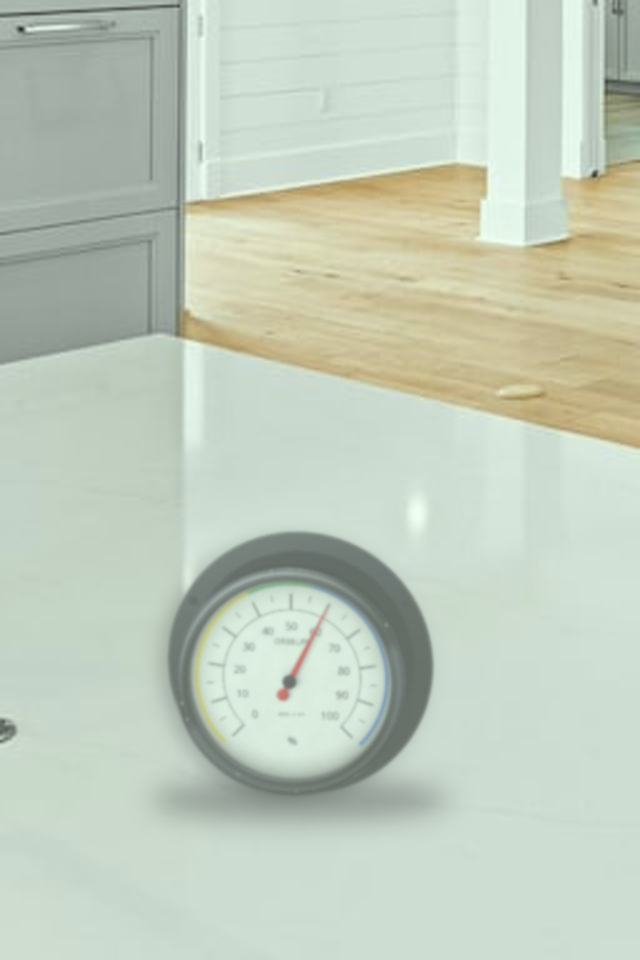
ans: % 60
